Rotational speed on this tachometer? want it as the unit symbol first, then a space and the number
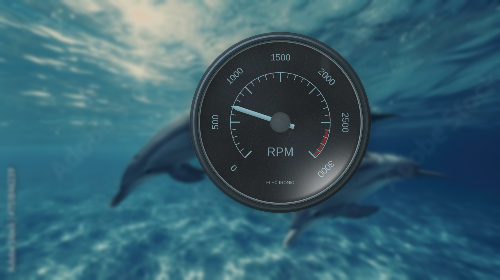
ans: rpm 700
